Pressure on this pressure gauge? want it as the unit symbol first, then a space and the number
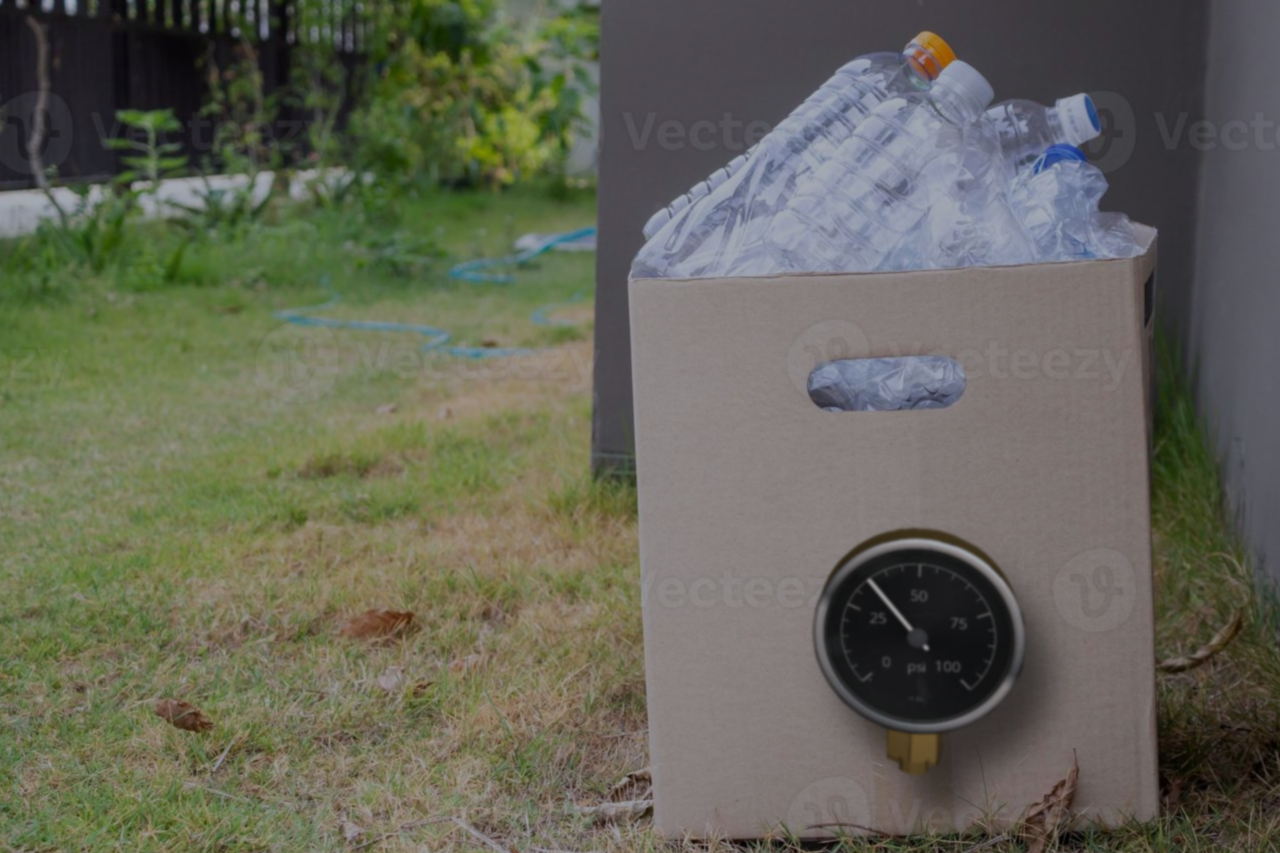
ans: psi 35
